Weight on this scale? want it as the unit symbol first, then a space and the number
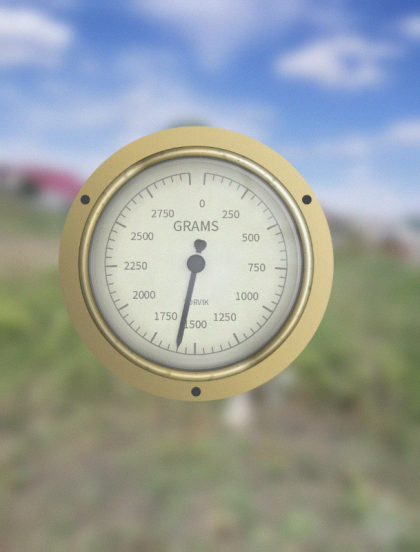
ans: g 1600
